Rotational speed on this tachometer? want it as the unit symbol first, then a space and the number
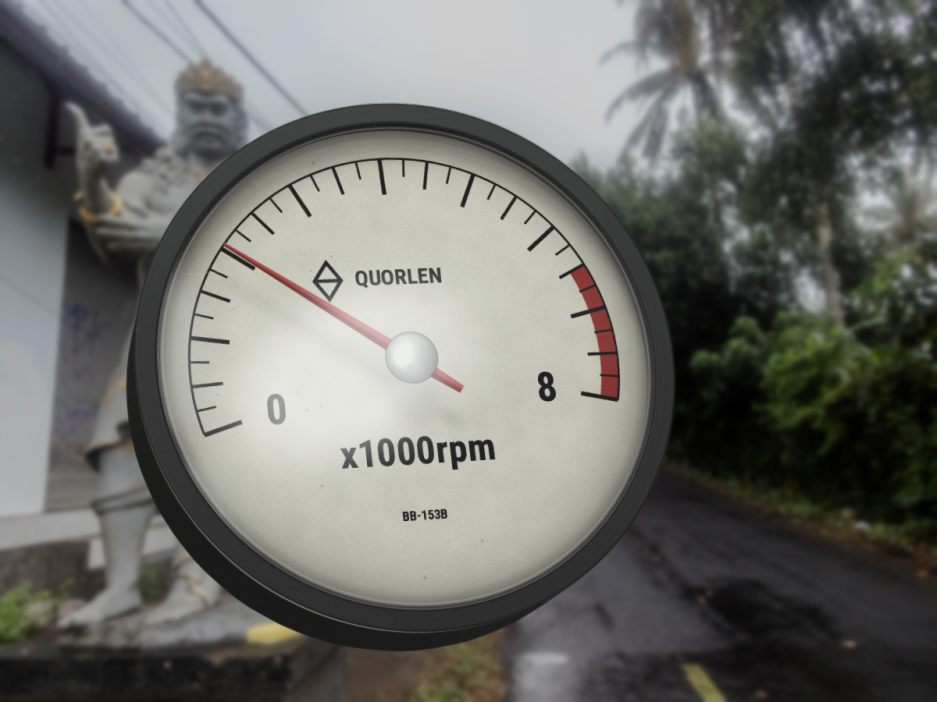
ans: rpm 2000
